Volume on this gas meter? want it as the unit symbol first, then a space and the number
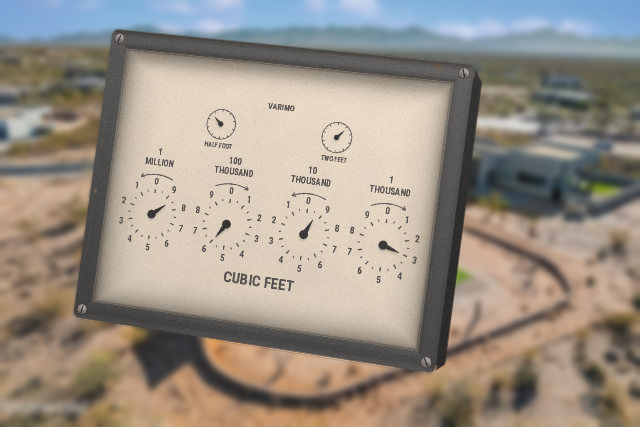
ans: ft³ 859300
